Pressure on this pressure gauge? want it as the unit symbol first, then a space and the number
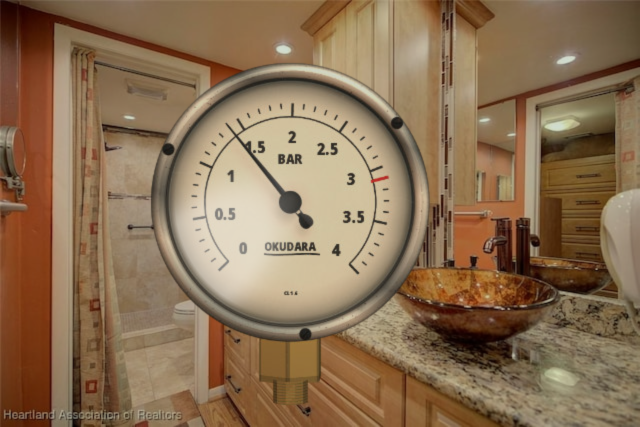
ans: bar 1.4
